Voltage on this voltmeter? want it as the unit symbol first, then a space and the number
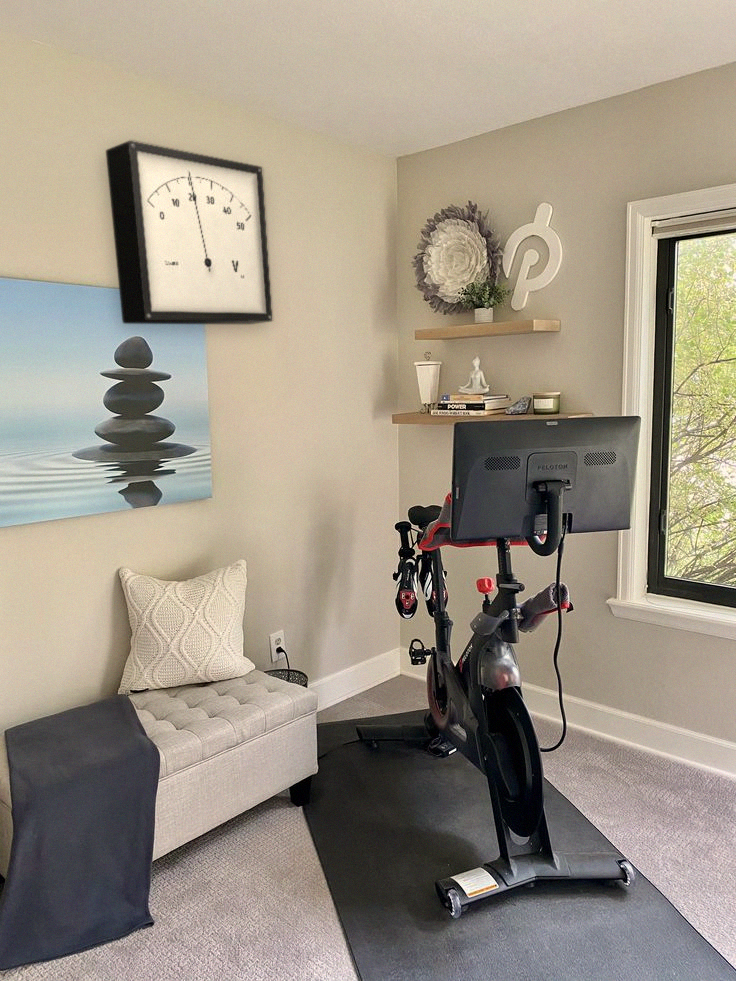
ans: V 20
